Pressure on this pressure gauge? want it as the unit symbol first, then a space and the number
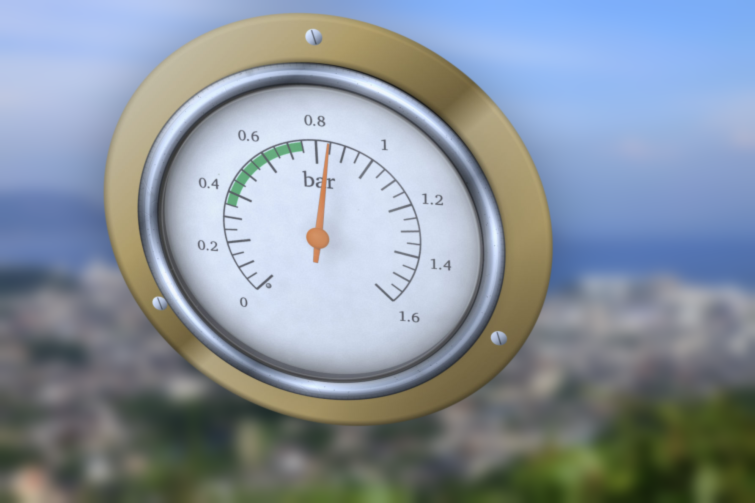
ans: bar 0.85
